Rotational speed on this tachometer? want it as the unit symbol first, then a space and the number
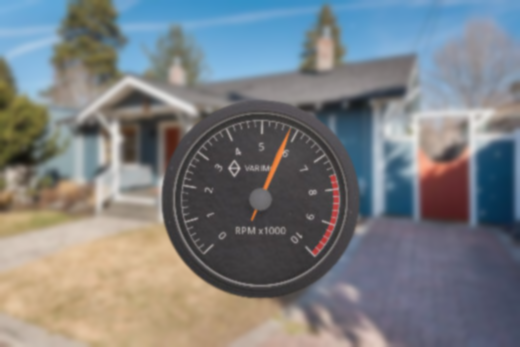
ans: rpm 5800
